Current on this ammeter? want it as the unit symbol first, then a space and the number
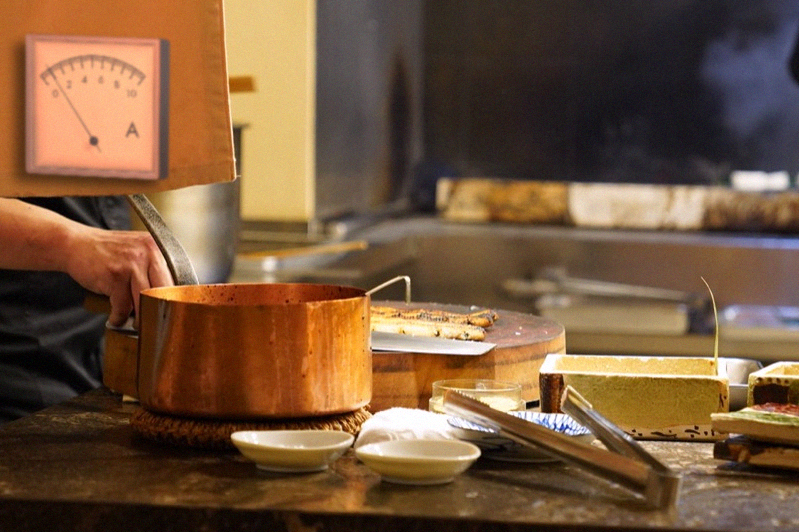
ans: A 1
